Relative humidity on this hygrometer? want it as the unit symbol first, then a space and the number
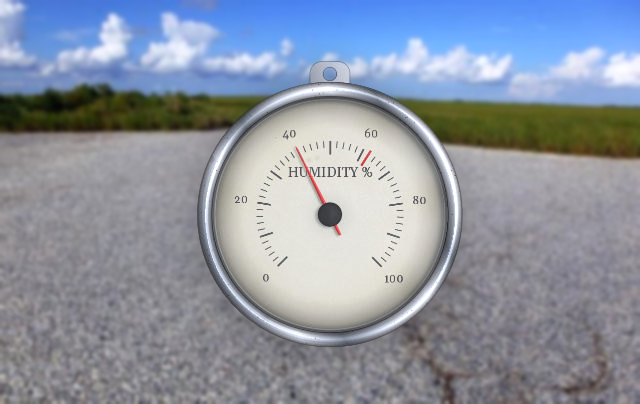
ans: % 40
